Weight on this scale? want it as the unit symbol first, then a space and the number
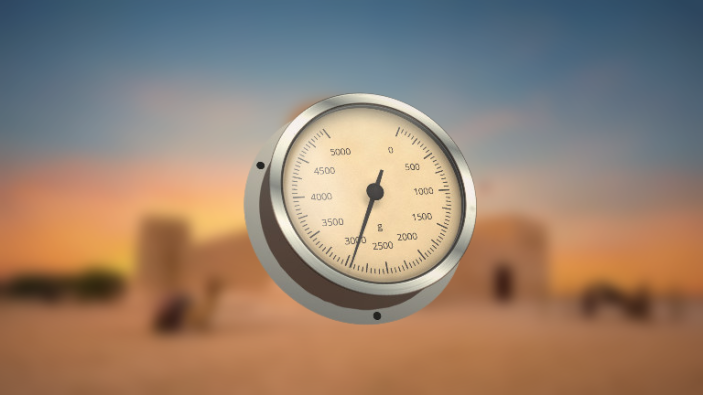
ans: g 2950
